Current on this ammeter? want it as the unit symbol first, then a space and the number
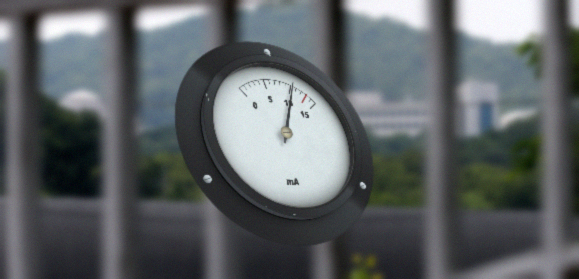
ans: mA 10
